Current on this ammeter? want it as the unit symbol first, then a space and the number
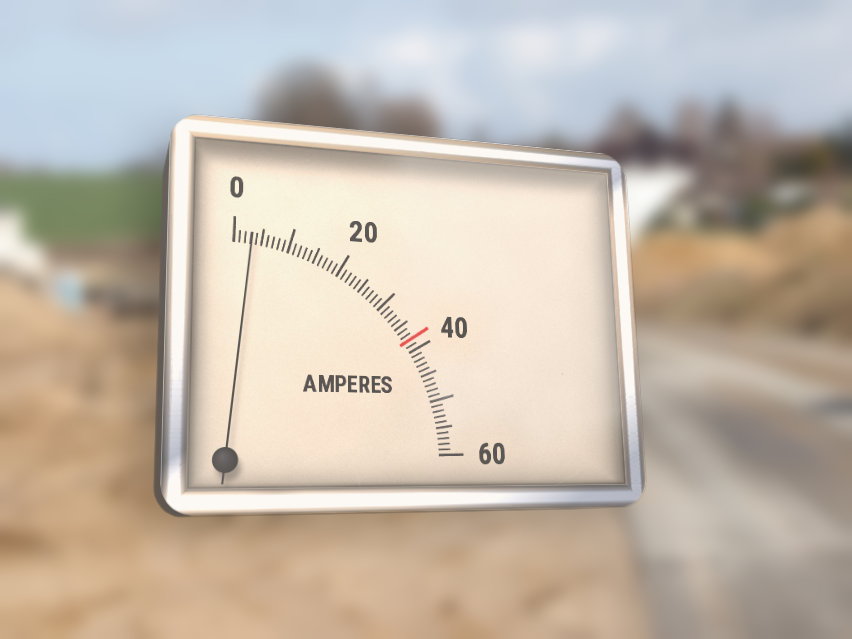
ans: A 3
